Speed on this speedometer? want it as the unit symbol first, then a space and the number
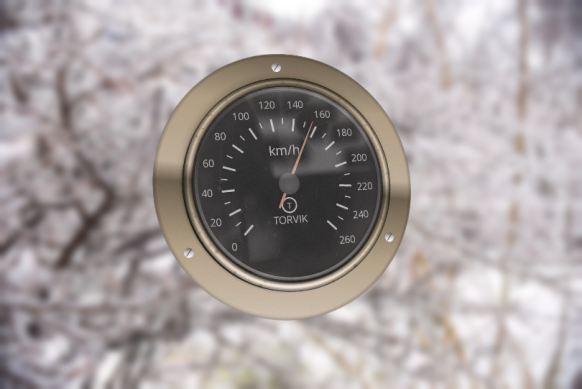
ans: km/h 155
